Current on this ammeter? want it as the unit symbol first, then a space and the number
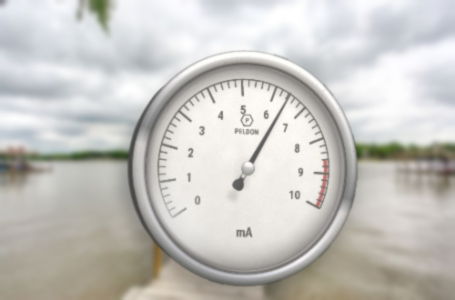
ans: mA 6.4
